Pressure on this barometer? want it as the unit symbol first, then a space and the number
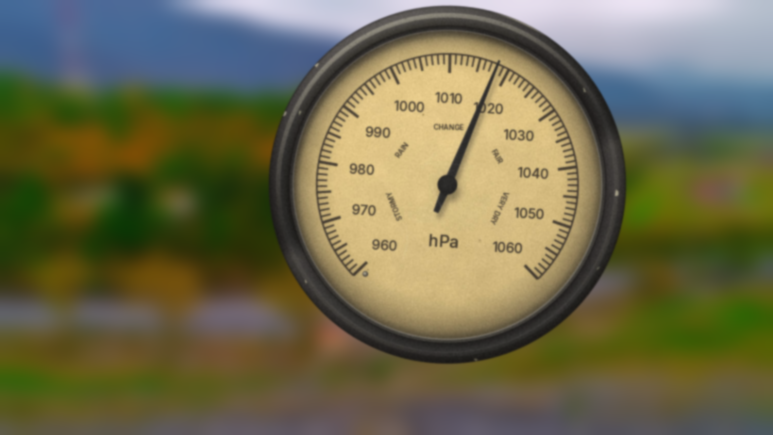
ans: hPa 1018
